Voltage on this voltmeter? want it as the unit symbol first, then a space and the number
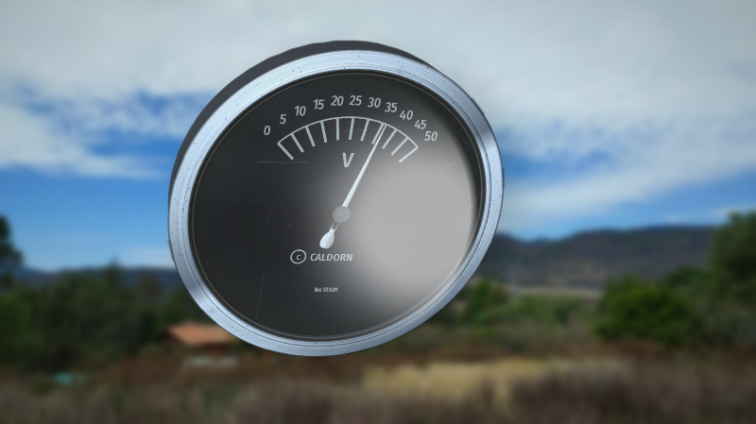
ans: V 35
